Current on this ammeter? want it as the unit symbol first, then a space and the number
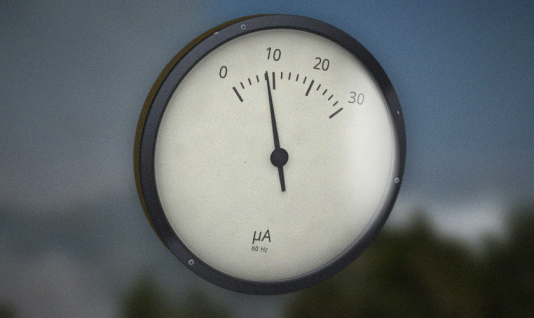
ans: µA 8
